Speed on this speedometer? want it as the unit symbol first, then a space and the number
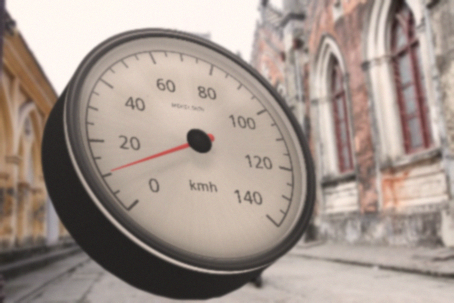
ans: km/h 10
